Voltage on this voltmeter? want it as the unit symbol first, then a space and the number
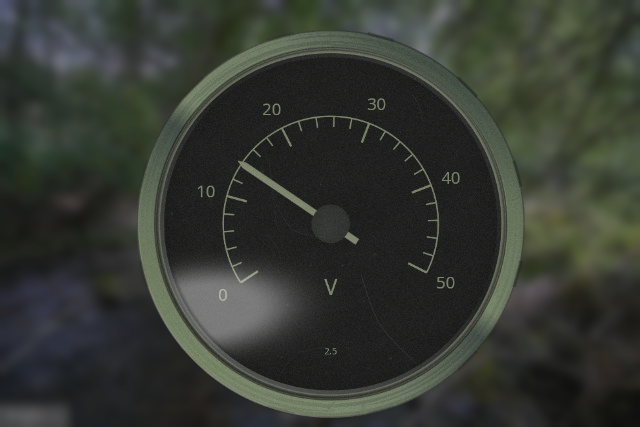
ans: V 14
